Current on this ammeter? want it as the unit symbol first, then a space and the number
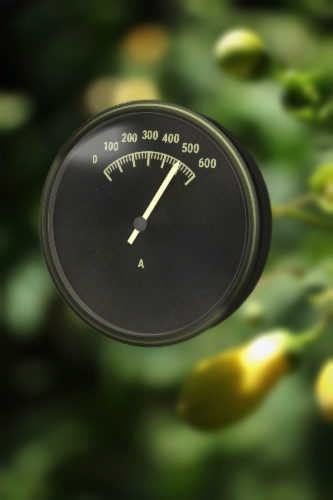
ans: A 500
